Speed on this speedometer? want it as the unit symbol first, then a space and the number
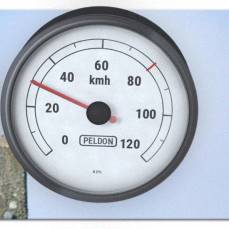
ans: km/h 30
